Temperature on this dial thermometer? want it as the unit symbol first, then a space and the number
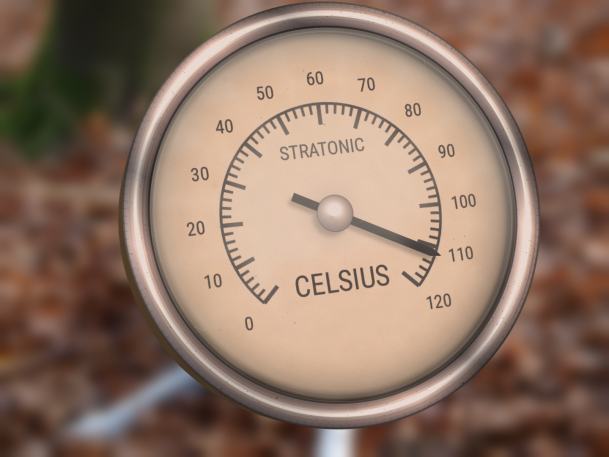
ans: °C 112
